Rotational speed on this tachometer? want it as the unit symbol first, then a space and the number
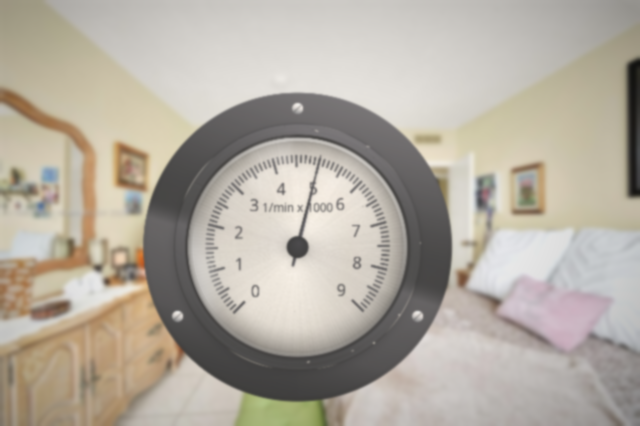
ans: rpm 5000
